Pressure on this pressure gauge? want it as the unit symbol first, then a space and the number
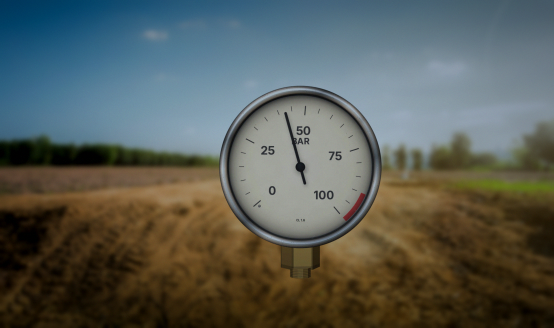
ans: bar 42.5
